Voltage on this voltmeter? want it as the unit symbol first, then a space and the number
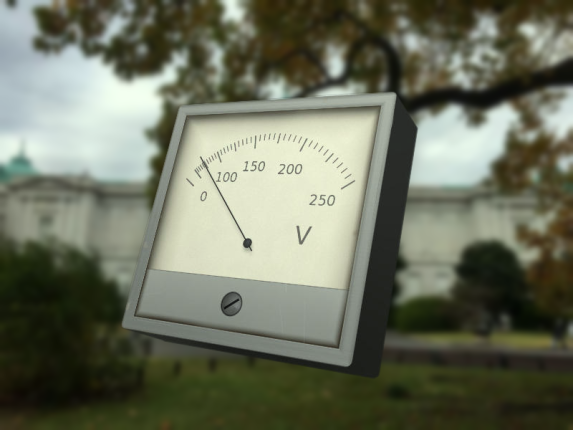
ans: V 75
